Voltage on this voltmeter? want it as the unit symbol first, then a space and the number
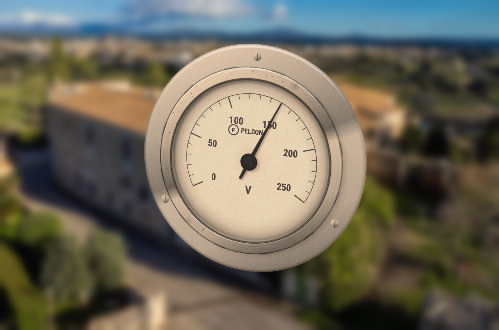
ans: V 150
